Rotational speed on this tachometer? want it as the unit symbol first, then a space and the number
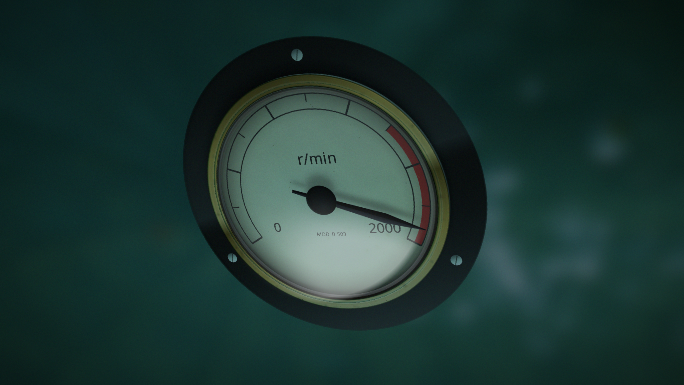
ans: rpm 1900
